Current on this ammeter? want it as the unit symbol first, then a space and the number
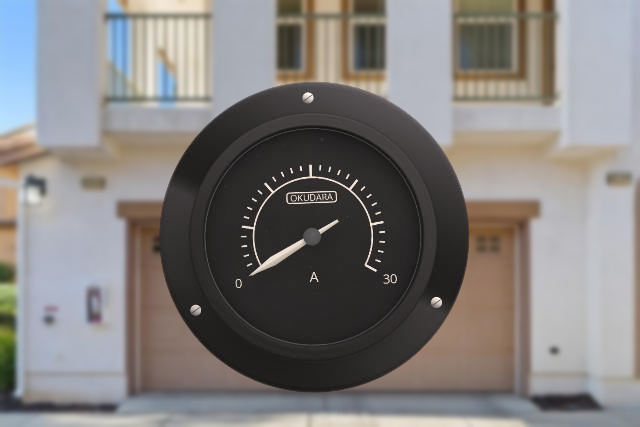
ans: A 0
